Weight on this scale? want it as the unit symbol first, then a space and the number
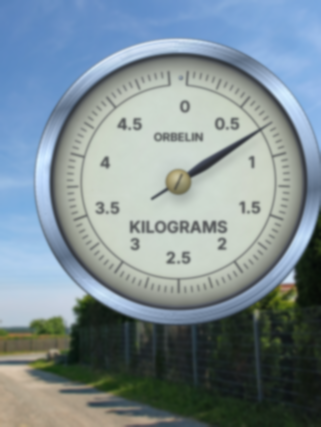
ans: kg 0.75
